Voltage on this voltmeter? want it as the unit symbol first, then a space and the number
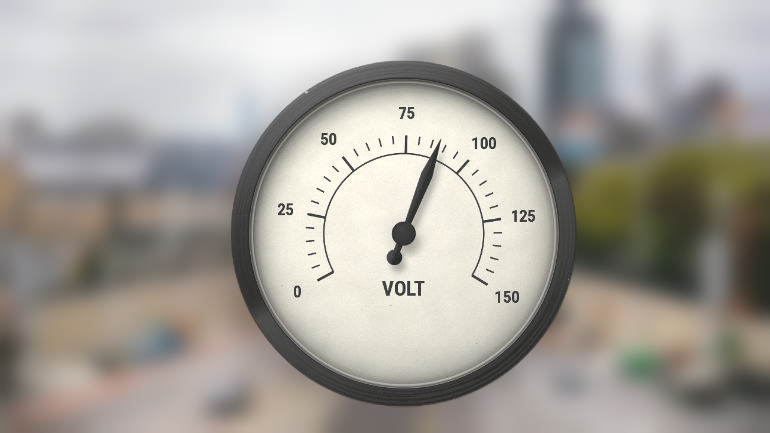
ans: V 87.5
